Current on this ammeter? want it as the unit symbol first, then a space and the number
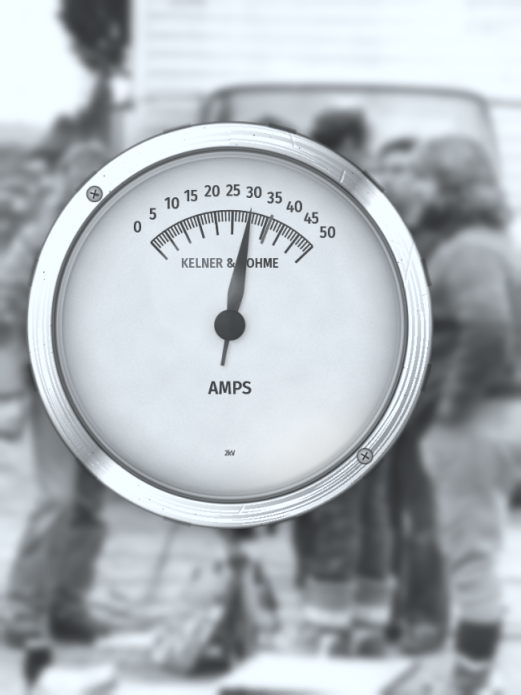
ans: A 30
